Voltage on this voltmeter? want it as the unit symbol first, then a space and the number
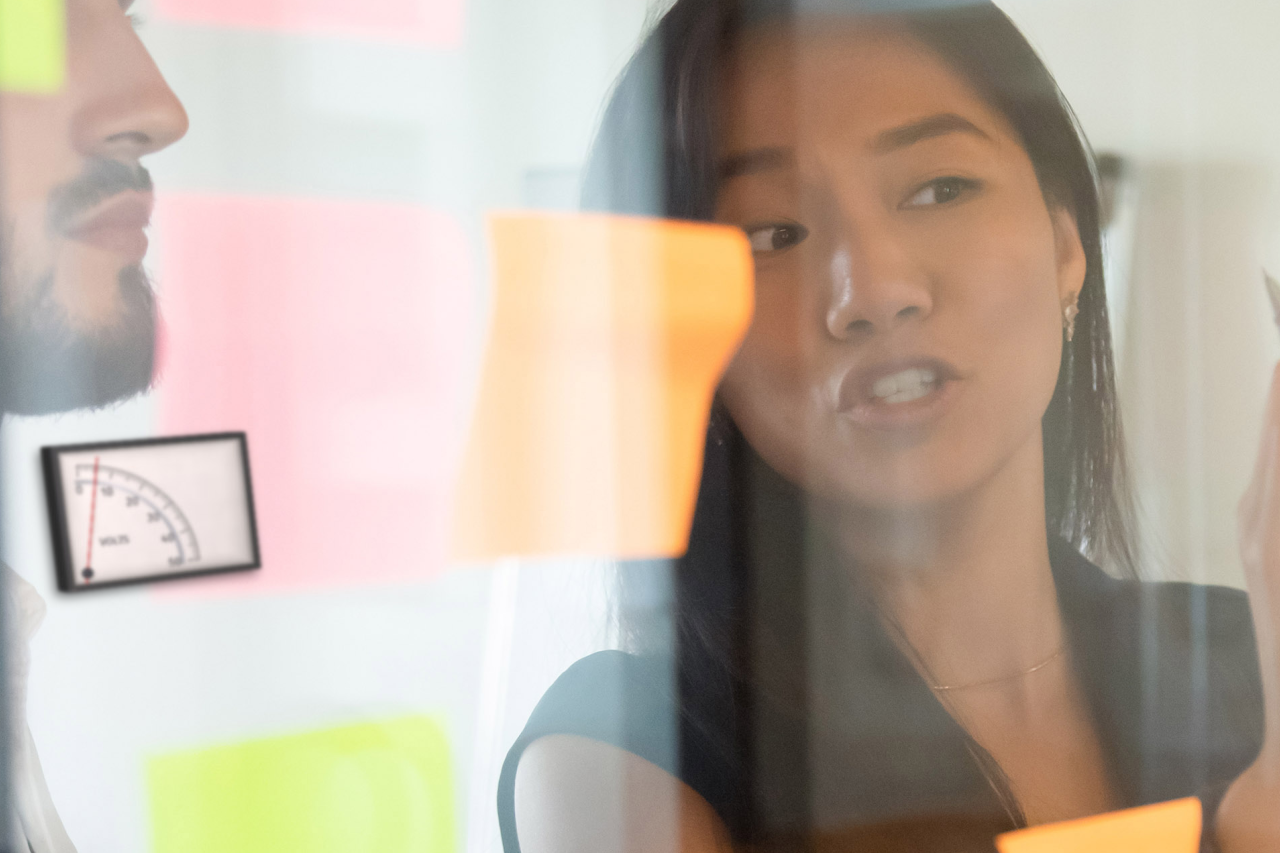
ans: V 5
